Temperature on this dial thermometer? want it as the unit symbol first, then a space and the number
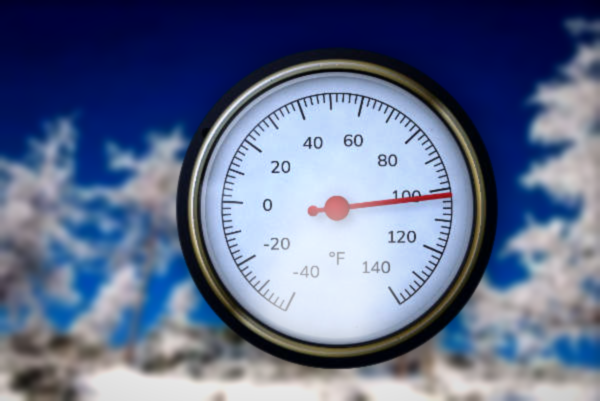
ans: °F 102
